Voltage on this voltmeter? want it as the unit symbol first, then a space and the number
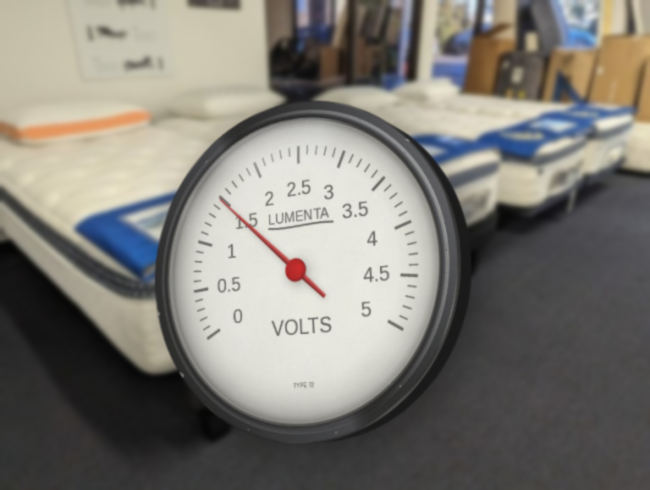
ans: V 1.5
